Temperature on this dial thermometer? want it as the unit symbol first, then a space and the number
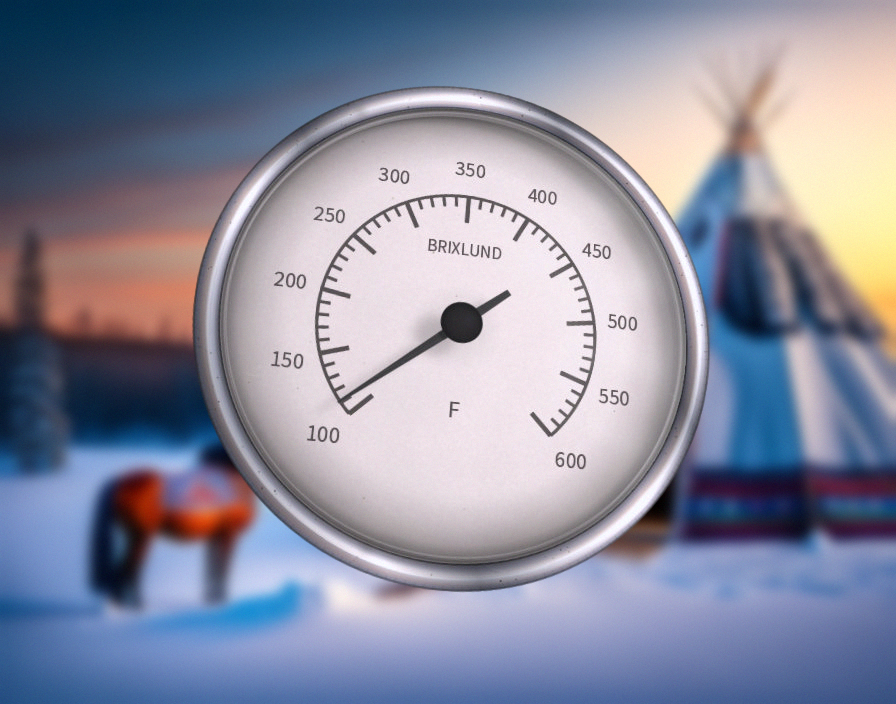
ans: °F 110
